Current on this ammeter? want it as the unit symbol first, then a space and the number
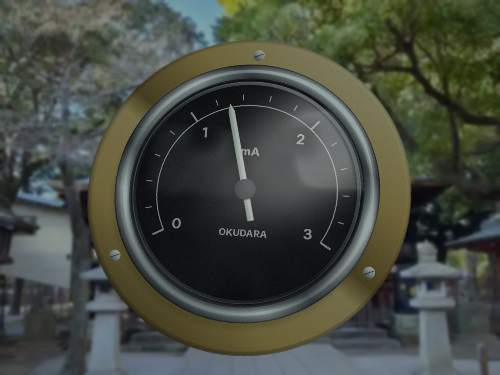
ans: mA 1.3
